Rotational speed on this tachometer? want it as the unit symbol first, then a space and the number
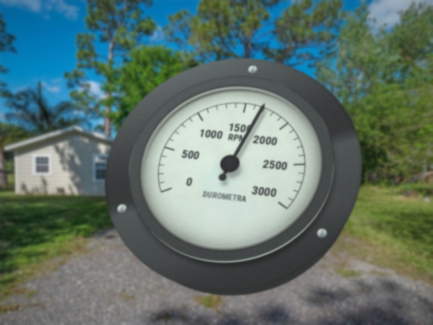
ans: rpm 1700
